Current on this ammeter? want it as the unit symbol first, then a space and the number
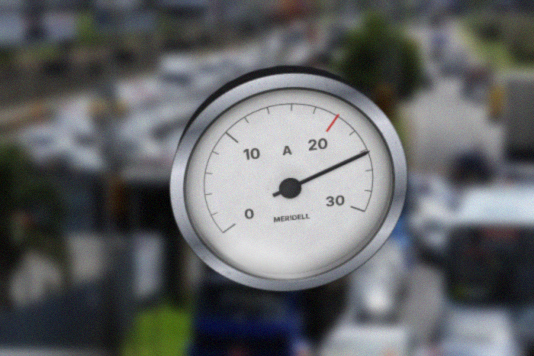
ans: A 24
